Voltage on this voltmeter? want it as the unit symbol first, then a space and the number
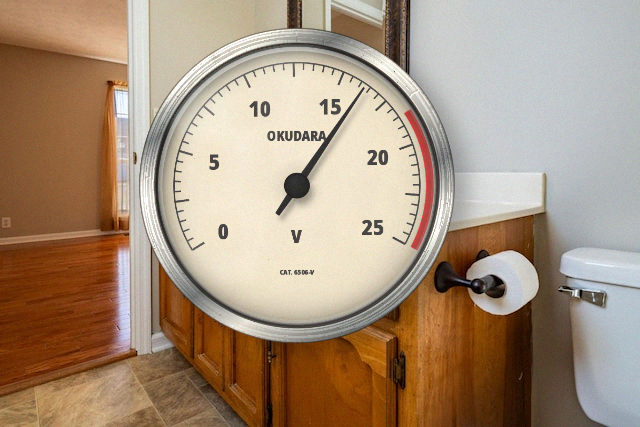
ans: V 16.25
